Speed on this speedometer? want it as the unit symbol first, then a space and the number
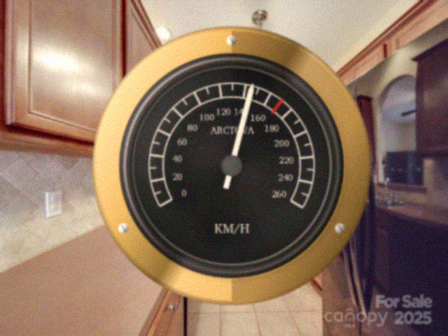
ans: km/h 145
